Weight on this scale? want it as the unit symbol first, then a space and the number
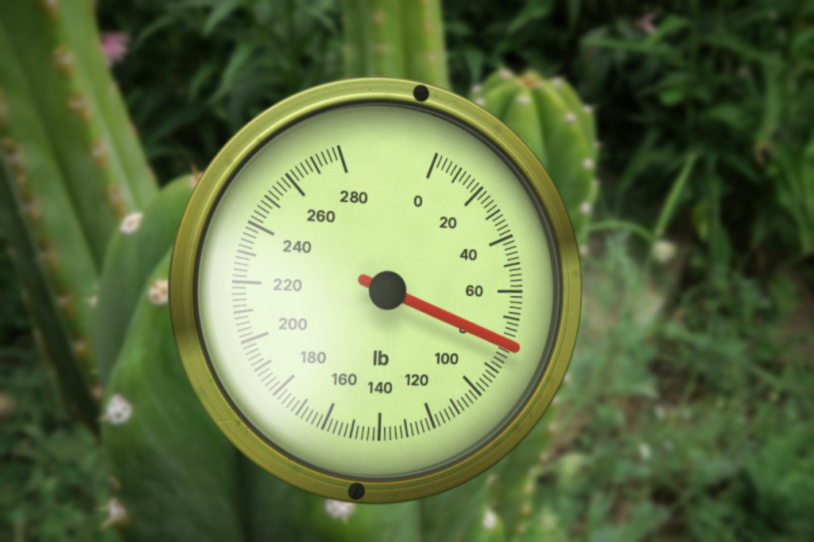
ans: lb 80
